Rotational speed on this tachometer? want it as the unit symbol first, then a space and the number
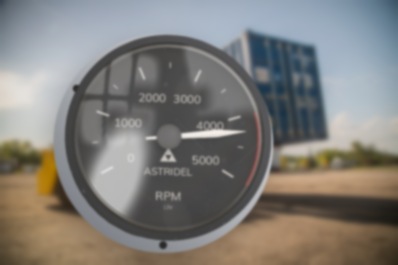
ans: rpm 4250
